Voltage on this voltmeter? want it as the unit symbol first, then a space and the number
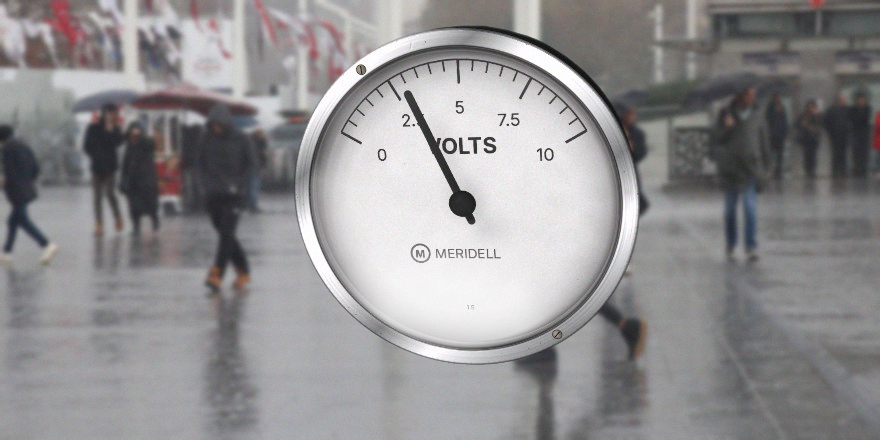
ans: V 3
